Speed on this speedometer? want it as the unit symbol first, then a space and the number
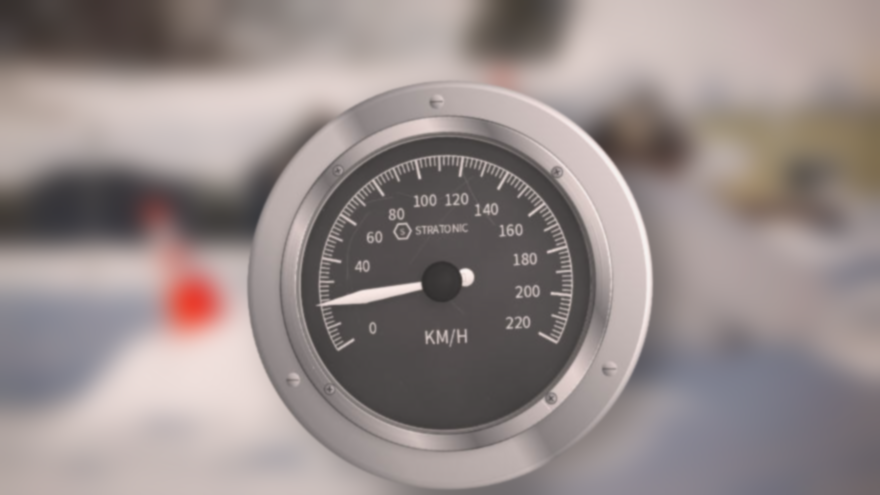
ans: km/h 20
